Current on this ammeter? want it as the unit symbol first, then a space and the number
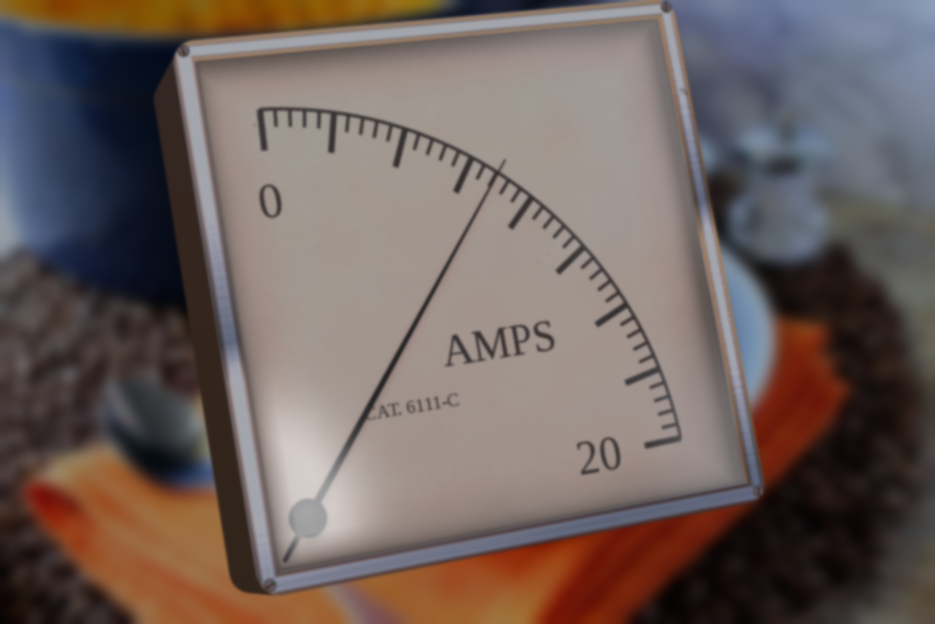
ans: A 8.5
